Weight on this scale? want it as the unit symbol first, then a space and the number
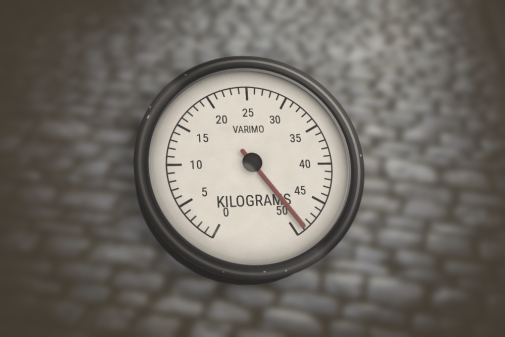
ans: kg 49
